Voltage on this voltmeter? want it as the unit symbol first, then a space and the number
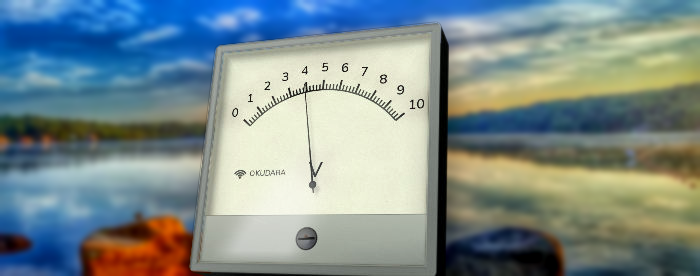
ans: V 4
